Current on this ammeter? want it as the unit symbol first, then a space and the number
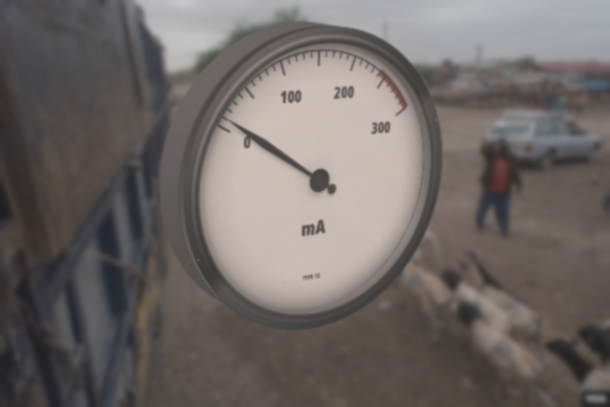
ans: mA 10
